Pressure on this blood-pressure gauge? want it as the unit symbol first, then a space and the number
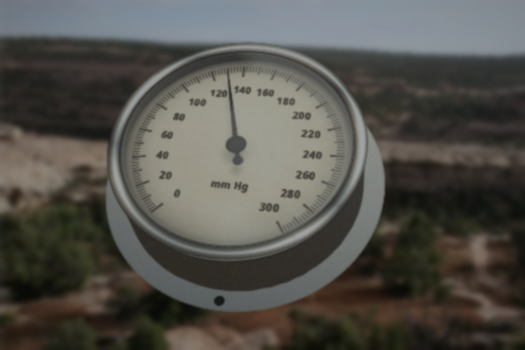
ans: mmHg 130
